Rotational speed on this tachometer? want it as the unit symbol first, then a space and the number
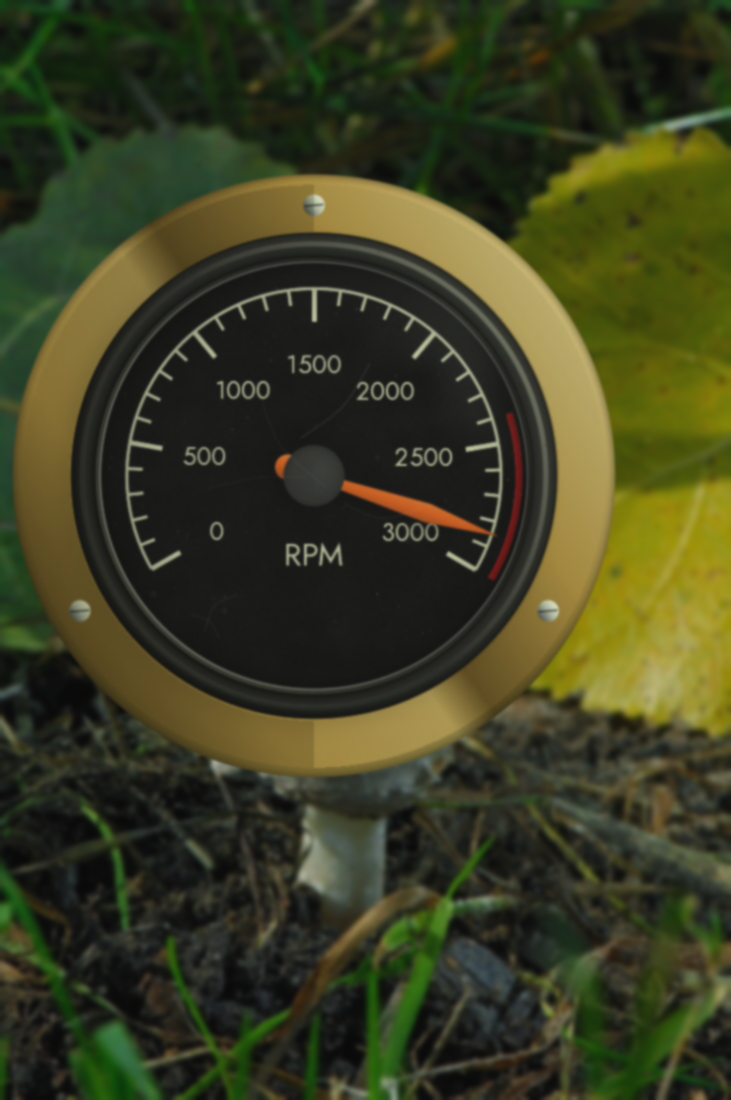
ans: rpm 2850
